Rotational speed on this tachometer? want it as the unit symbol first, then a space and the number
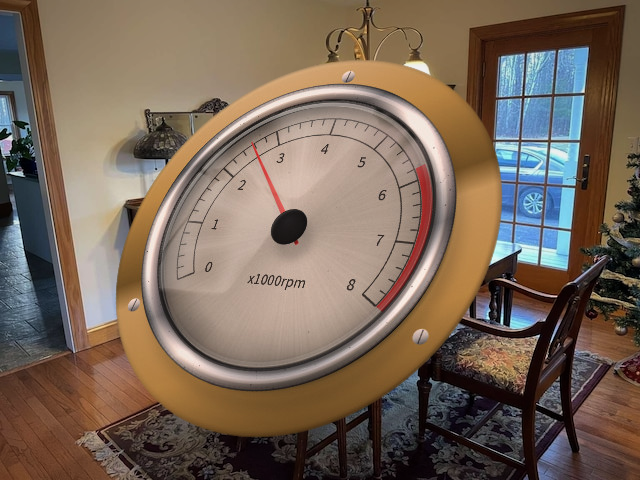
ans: rpm 2600
